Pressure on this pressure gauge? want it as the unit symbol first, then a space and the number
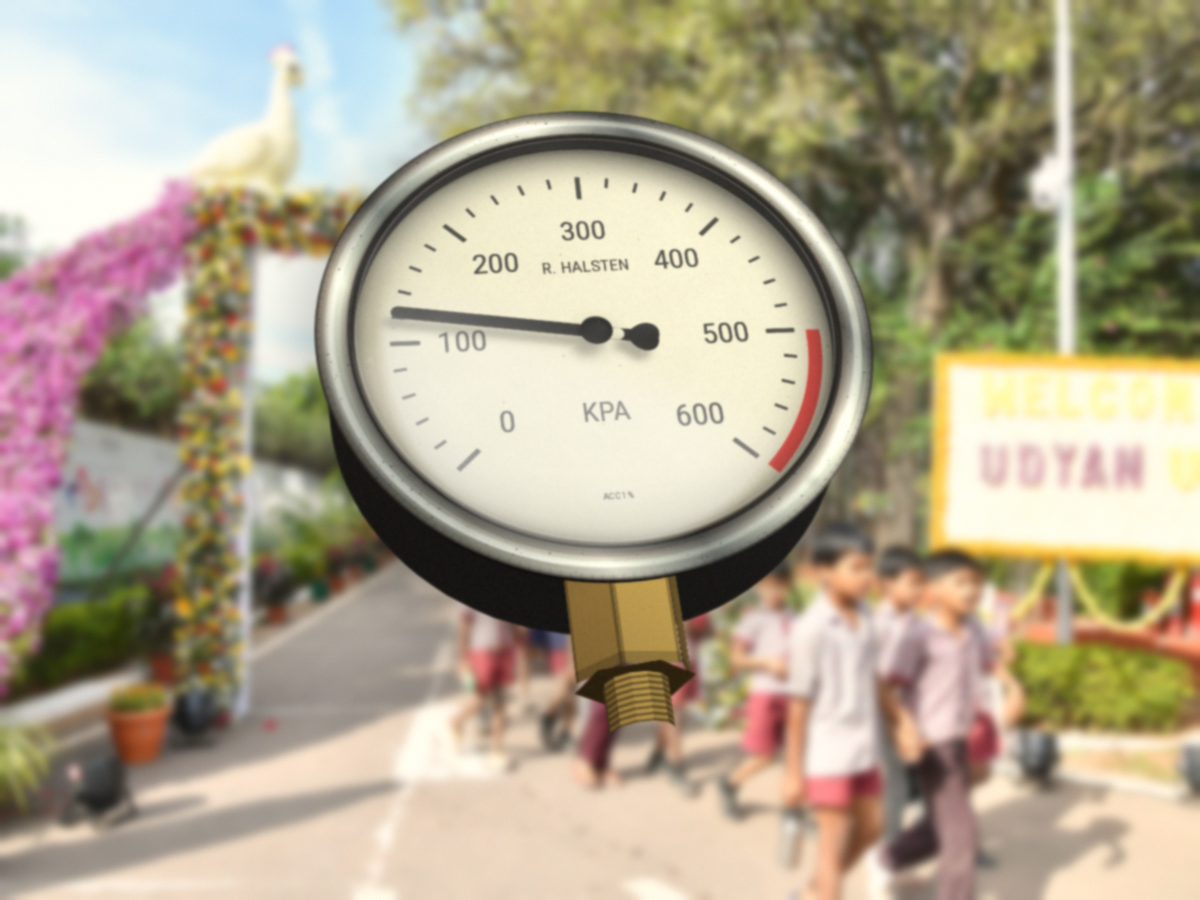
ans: kPa 120
